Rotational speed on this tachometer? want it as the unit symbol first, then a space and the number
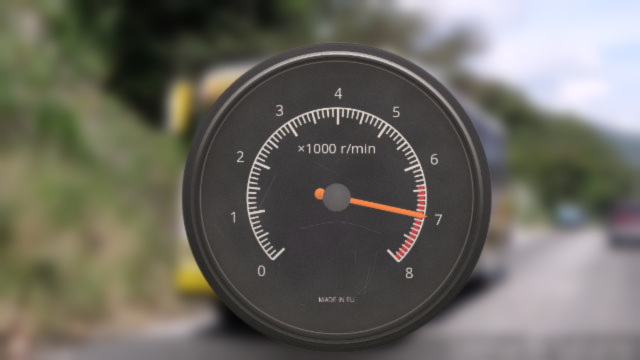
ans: rpm 7000
